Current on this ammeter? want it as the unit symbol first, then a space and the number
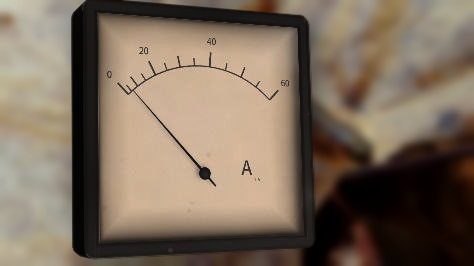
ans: A 5
